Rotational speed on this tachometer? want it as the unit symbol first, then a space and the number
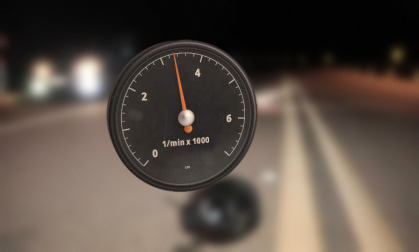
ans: rpm 3300
